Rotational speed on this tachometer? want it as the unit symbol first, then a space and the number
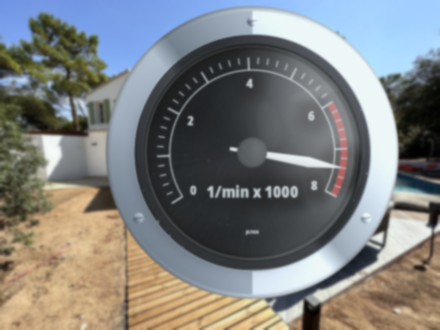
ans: rpm 7400
